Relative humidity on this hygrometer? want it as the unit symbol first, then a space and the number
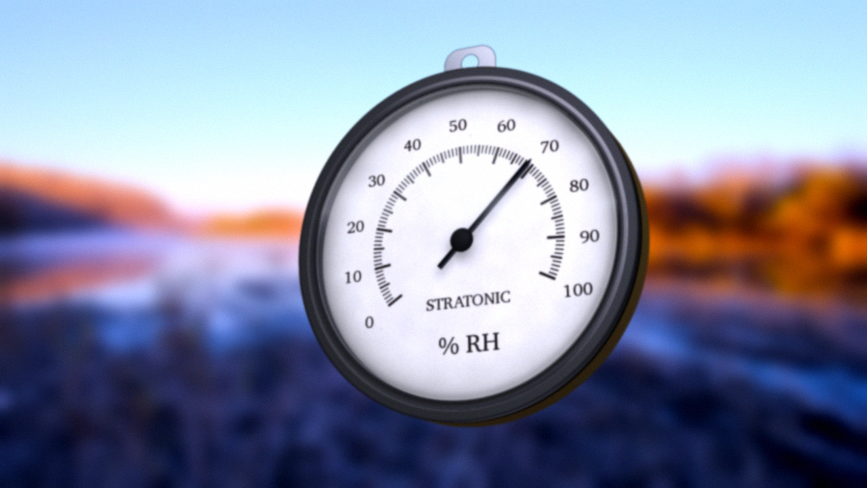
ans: % 70
